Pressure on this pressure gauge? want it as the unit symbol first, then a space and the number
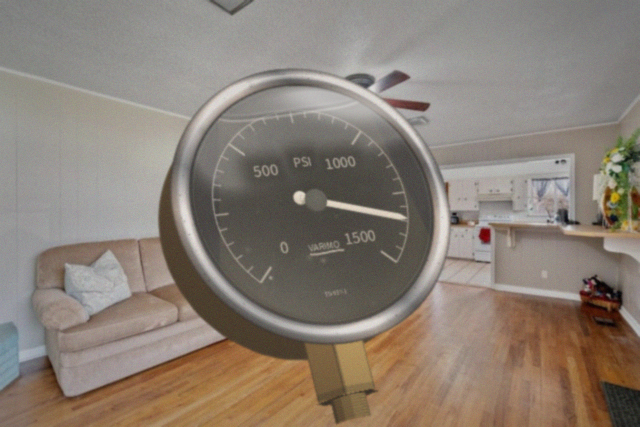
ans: psi 1350
